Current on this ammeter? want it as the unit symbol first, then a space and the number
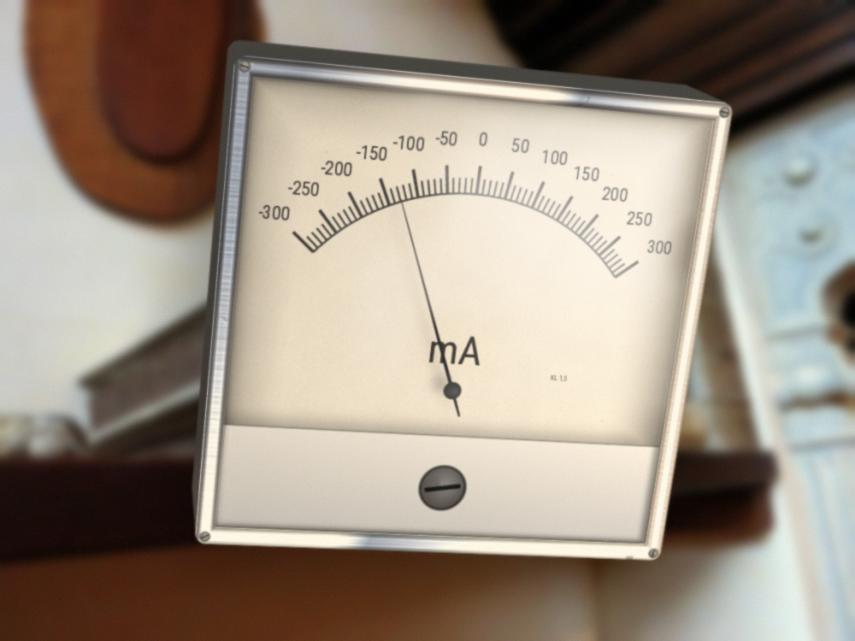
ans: mA -130
